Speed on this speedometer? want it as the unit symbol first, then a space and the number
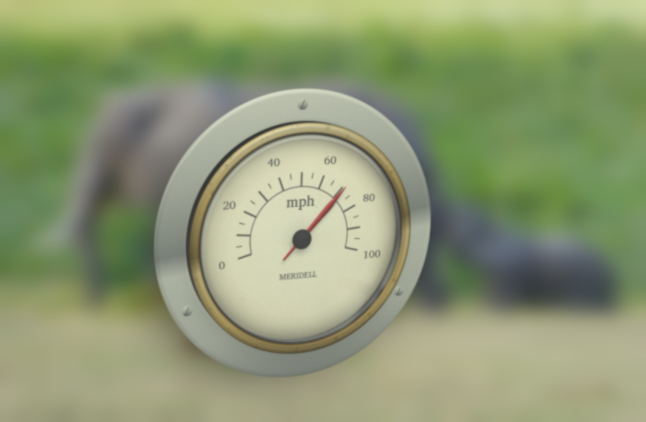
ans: mph 70
